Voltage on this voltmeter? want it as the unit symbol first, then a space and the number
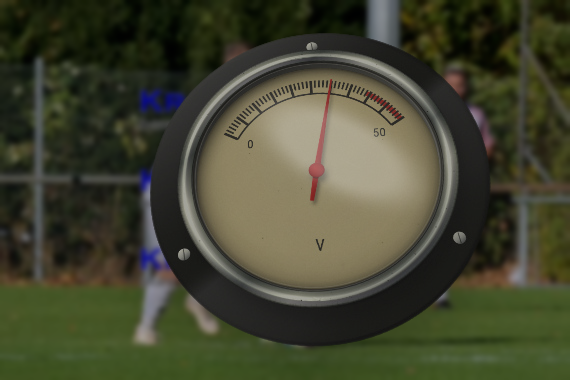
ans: V 30
